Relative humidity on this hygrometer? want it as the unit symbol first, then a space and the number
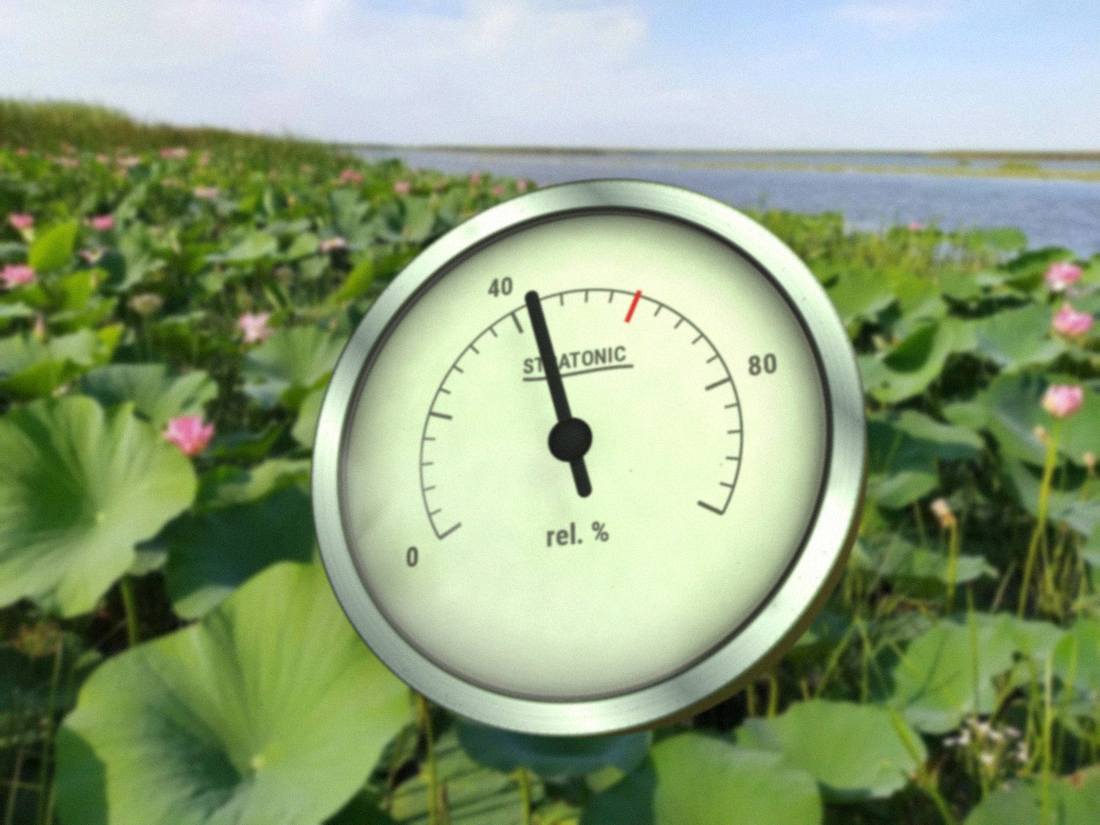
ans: % 44
